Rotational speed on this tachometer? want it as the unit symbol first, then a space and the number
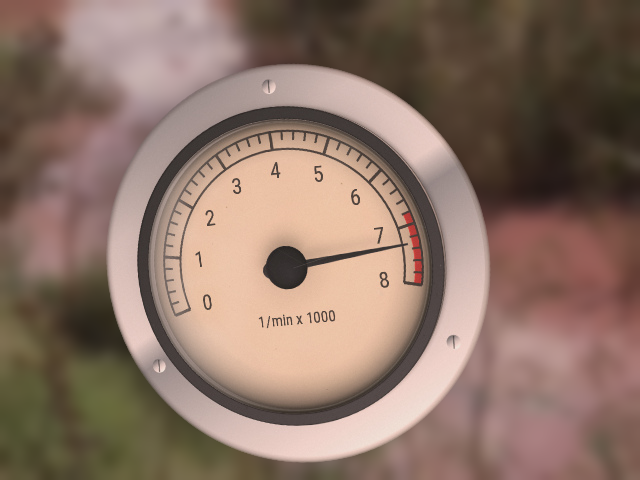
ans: rpm 7300
